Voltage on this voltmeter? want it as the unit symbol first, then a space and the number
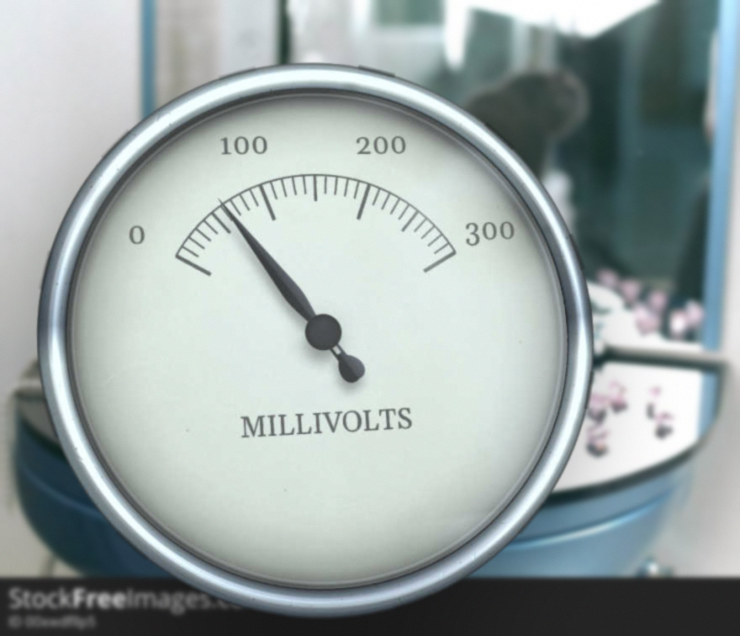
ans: mV 60
